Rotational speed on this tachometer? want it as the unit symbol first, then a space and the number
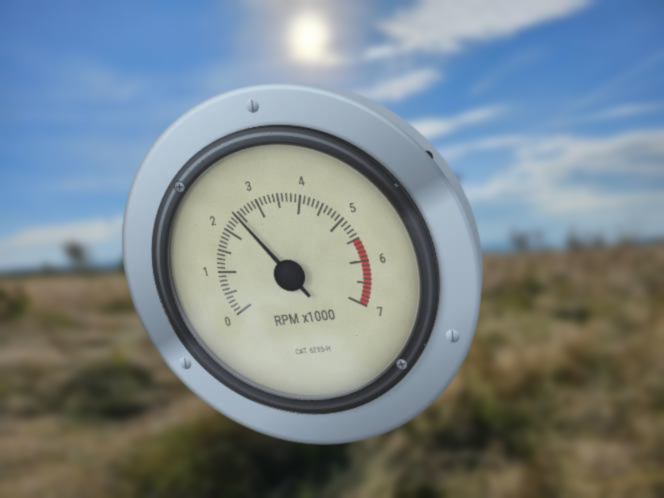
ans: rpm 2500
